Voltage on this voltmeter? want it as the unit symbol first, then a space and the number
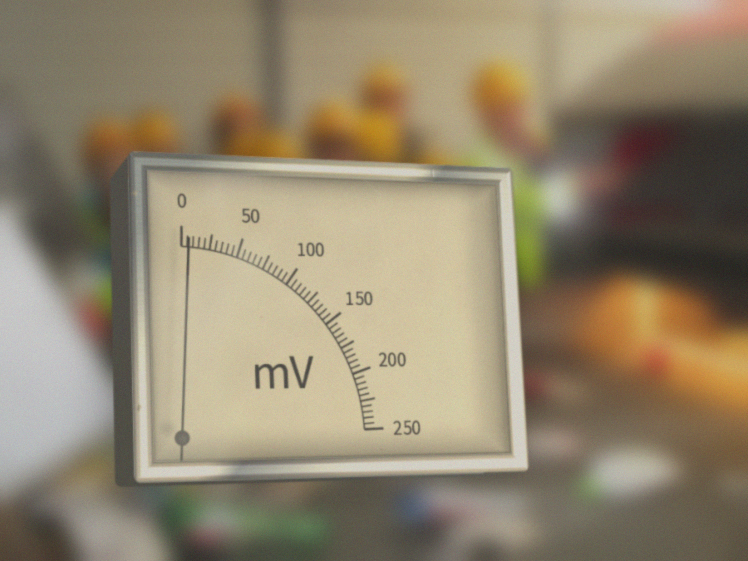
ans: mV 5
